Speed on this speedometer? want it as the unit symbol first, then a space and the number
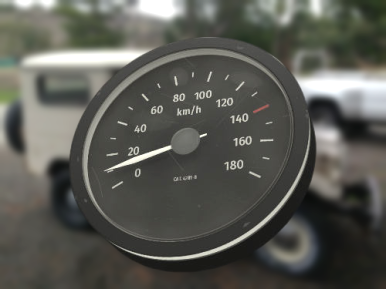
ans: km/h 10
